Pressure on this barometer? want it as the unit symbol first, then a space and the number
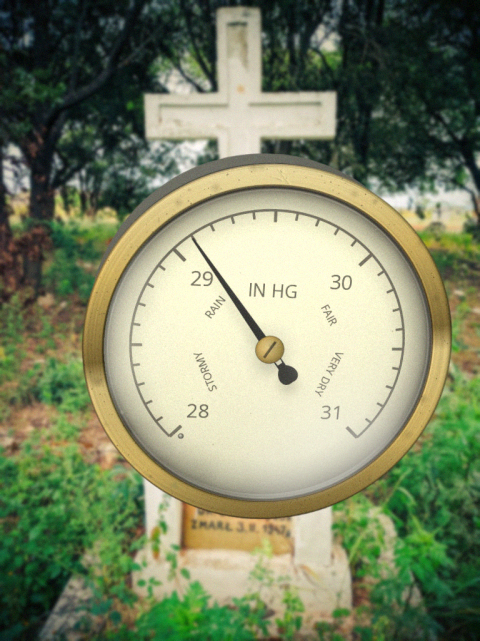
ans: inHg 29.1
